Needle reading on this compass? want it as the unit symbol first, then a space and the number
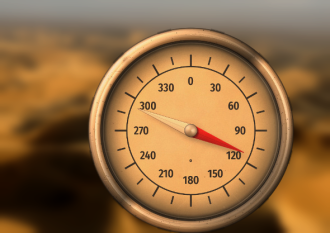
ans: ° 112.5
